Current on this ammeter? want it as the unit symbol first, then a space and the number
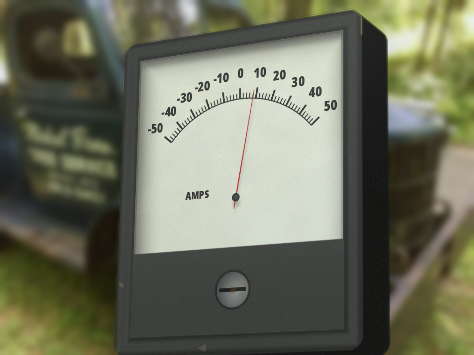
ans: A 10
